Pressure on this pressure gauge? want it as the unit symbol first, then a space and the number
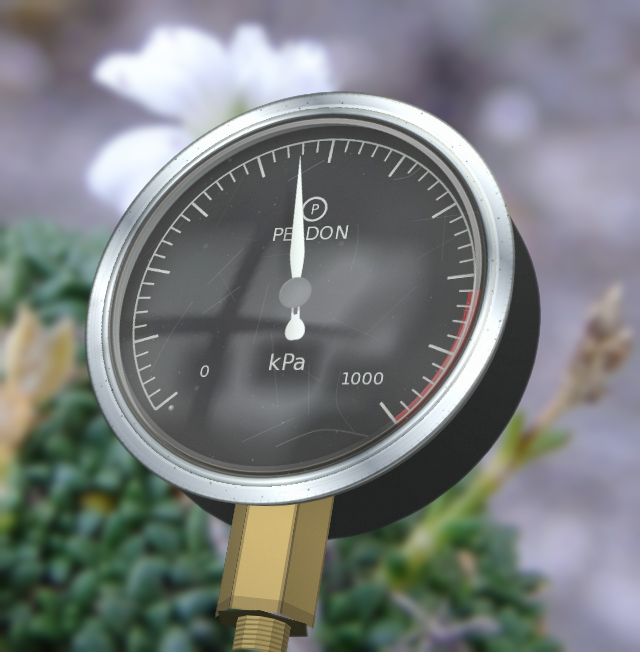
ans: kPa 460
